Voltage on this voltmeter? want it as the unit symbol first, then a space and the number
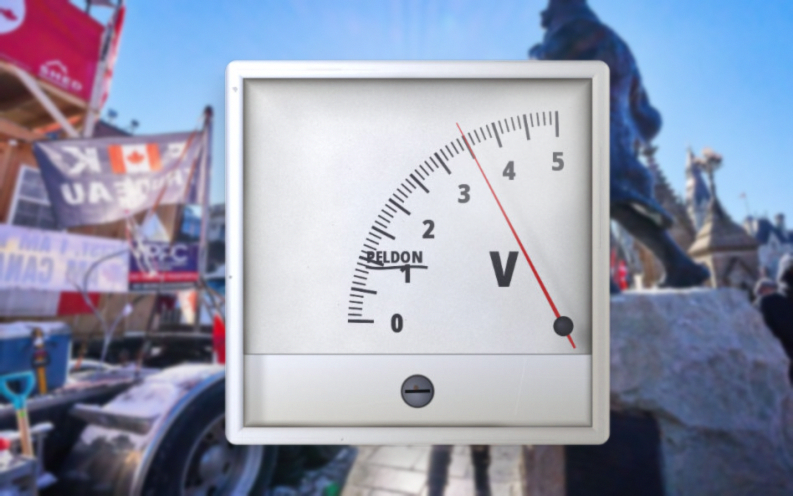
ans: V 3.5
